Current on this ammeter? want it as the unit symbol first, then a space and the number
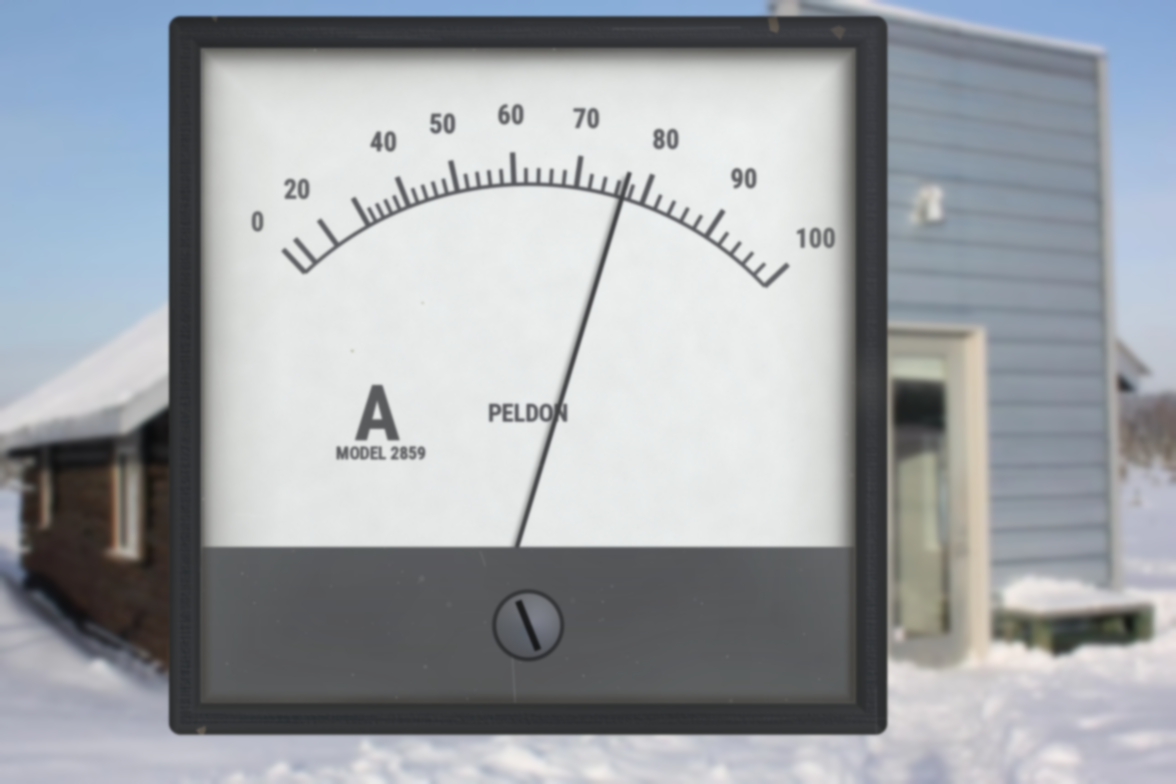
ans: A 77
